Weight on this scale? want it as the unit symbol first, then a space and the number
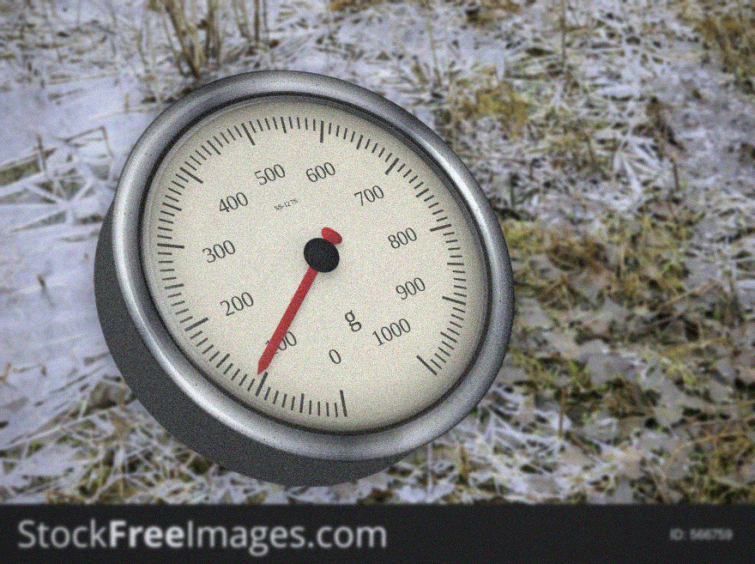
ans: g 110
